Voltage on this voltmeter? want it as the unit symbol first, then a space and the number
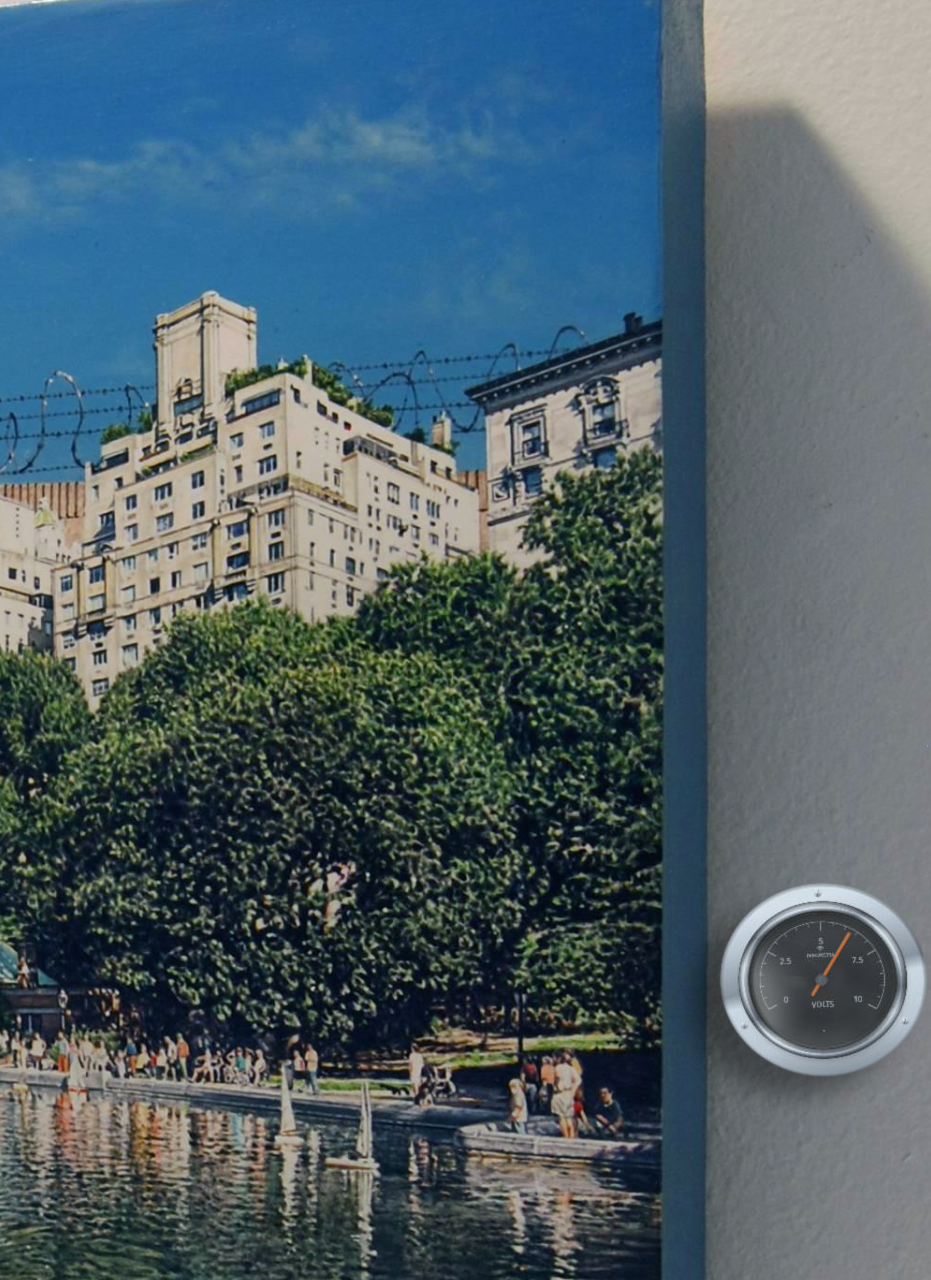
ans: V 6.25
